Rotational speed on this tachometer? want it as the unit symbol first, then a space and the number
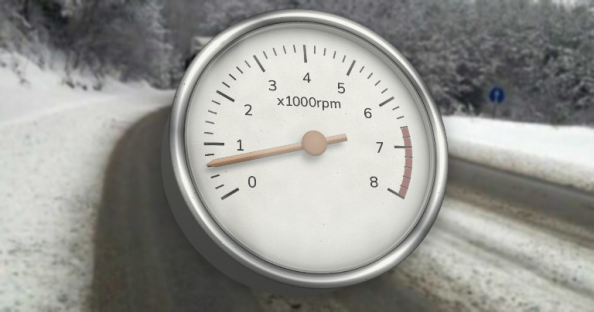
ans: rpm 600
